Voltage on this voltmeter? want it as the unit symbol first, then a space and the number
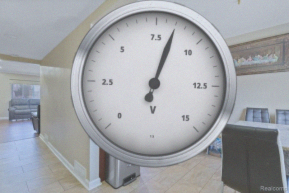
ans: V 8.5
